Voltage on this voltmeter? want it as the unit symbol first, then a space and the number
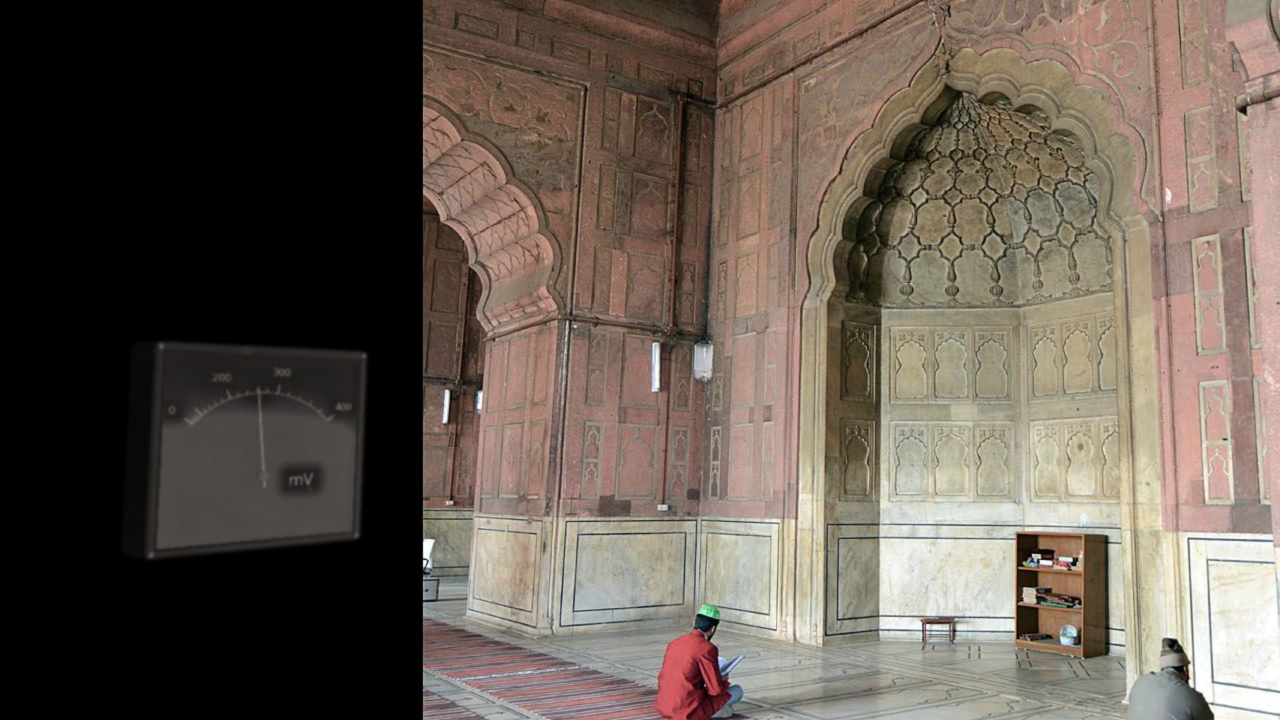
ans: mV 260
